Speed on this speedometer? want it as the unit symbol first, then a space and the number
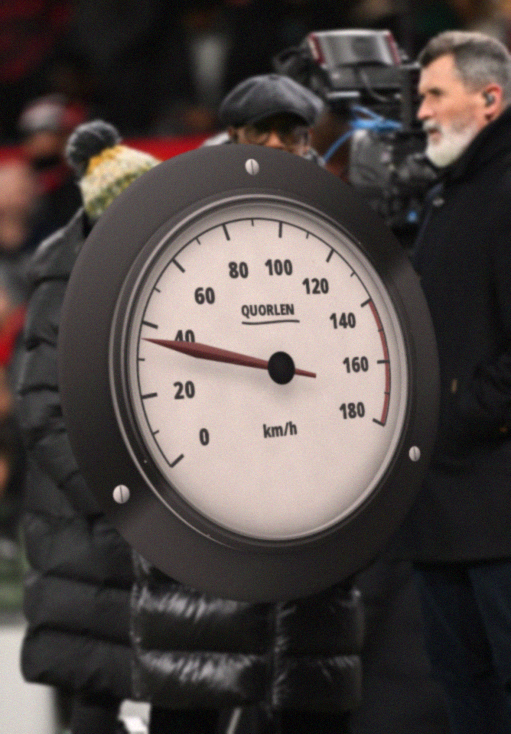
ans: km/h 35
